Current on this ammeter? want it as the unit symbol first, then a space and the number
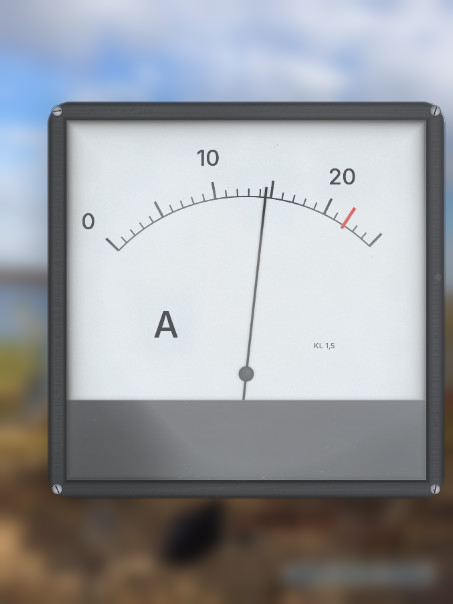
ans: A 14.5
